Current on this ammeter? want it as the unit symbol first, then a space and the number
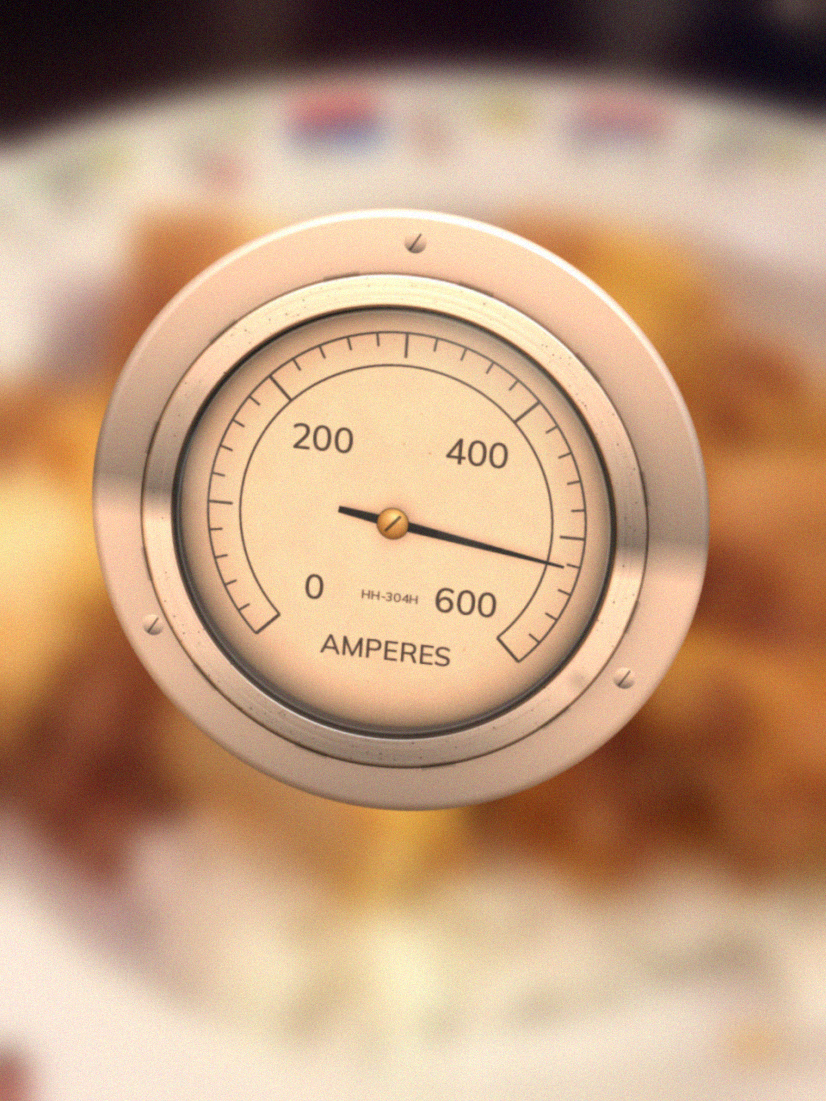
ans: A 520
